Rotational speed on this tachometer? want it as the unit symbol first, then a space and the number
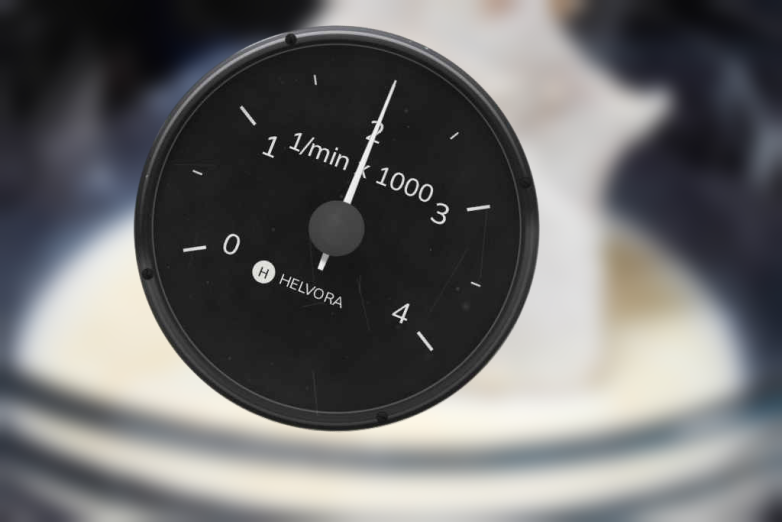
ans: rpm 2000
